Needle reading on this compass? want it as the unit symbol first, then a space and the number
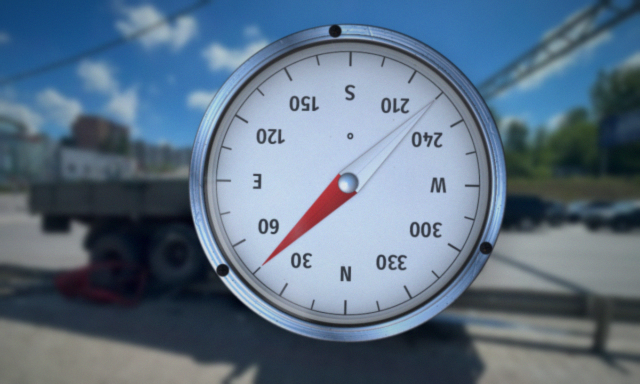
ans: ° 45
